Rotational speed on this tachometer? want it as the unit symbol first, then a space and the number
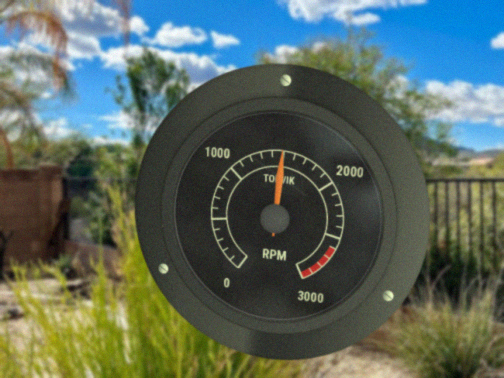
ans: rpm 1500
